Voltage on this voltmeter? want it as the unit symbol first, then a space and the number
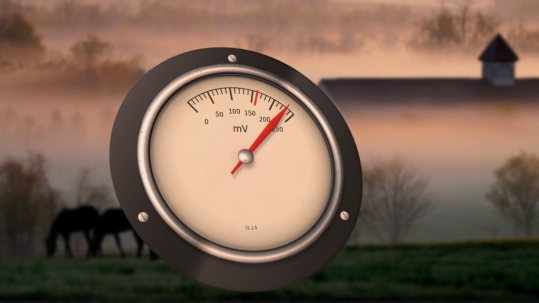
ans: mV 230
